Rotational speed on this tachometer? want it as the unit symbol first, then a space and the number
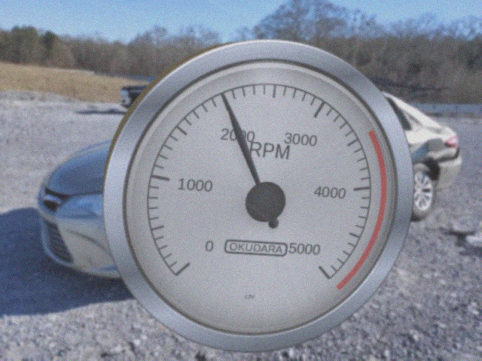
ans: rpm 2000
